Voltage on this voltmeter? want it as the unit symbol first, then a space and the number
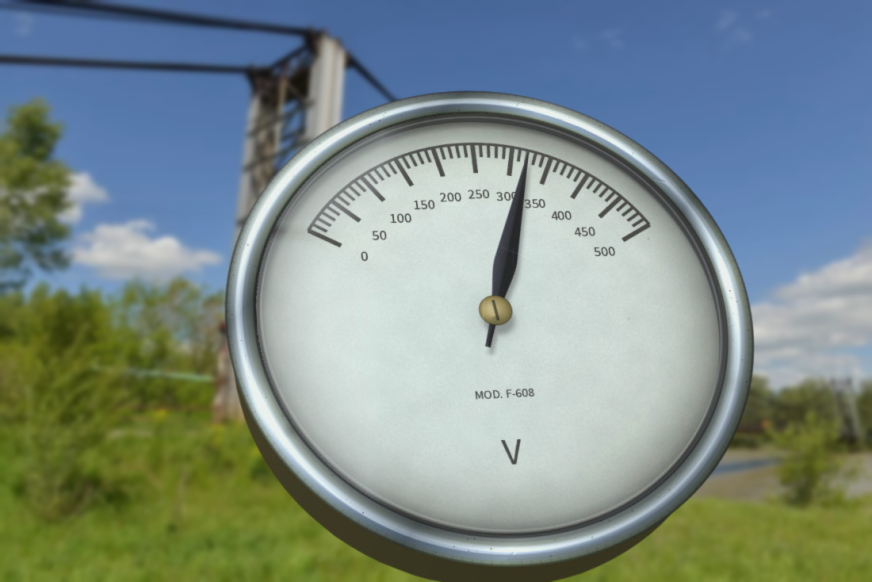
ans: V 320
